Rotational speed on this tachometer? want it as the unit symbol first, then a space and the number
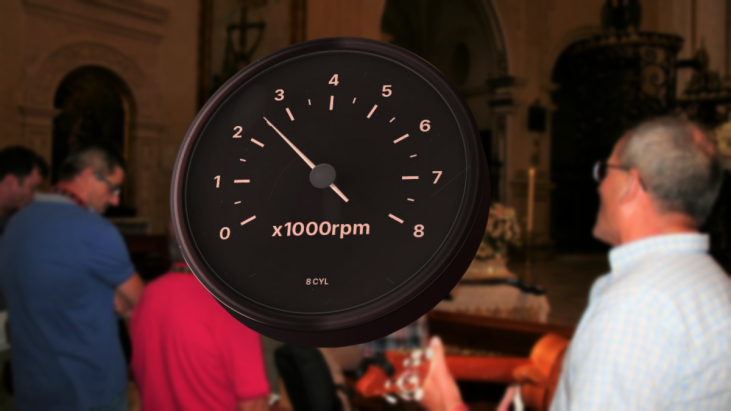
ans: rpm 2500
